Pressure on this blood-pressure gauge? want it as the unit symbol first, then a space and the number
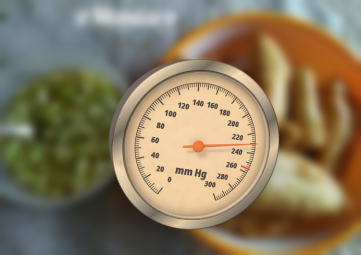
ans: mmHg 230
